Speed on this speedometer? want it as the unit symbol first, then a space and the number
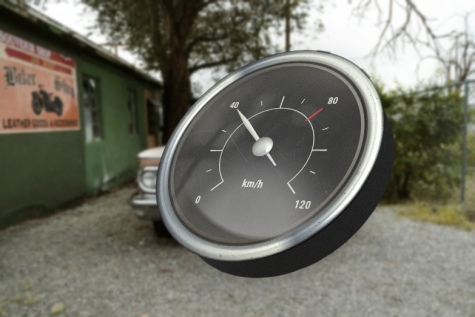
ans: km/h 40
